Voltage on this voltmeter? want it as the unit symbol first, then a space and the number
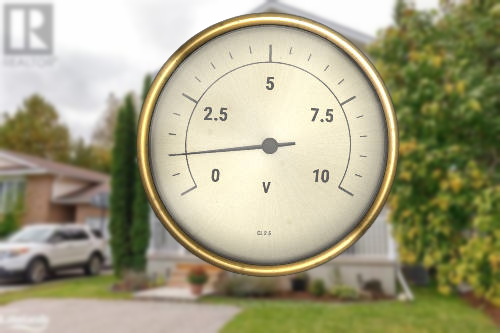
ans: V 1
